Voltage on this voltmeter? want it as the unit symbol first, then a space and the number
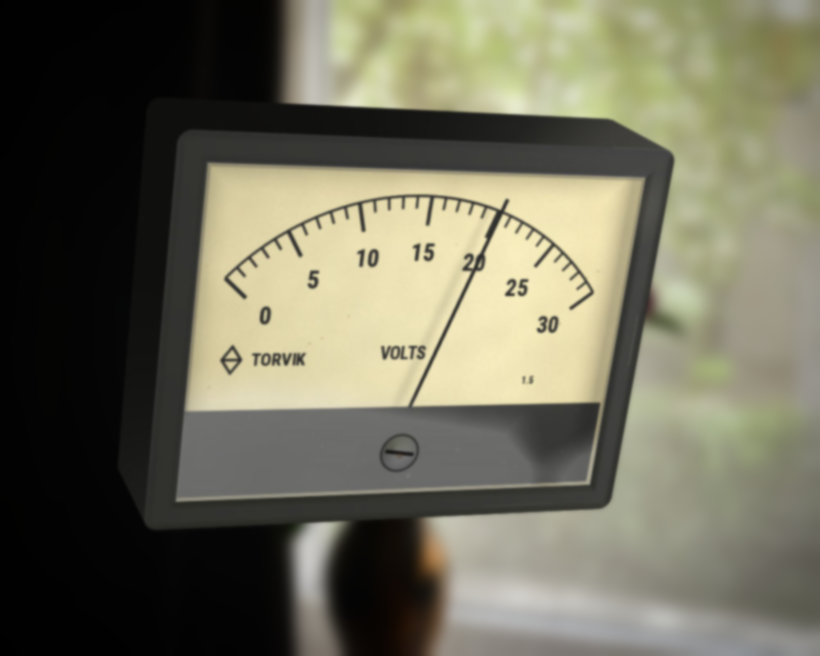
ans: V 20
